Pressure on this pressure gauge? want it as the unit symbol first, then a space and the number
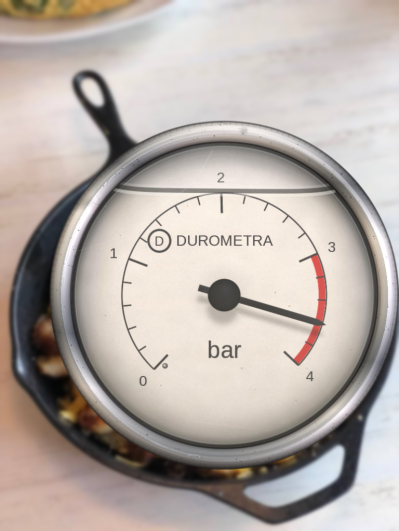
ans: bar 3.6
